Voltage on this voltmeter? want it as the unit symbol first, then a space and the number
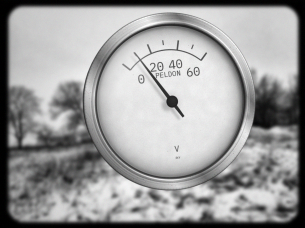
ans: V 10
